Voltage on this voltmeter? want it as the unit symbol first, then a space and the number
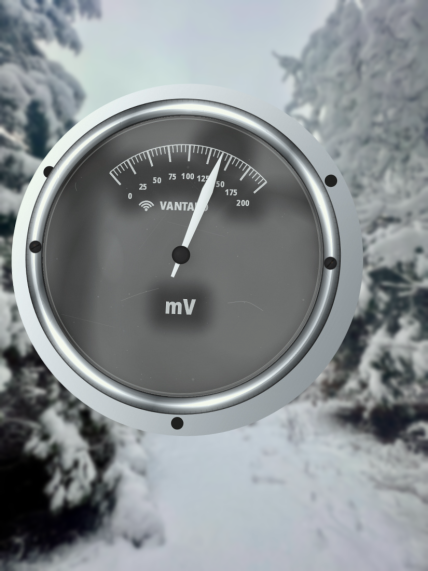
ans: mV 140
